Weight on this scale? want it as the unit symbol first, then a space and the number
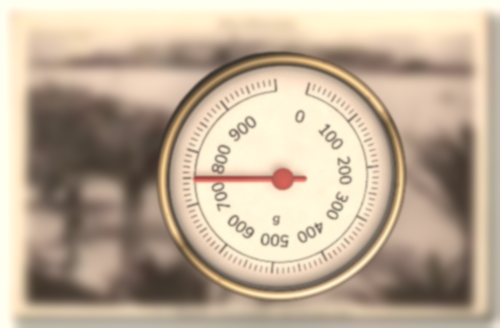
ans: g 750
